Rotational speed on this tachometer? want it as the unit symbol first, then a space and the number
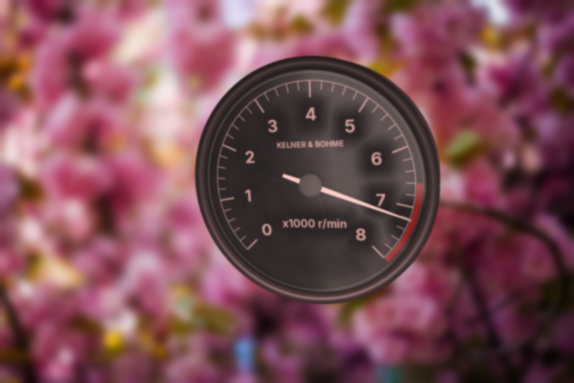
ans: rpm 7200
